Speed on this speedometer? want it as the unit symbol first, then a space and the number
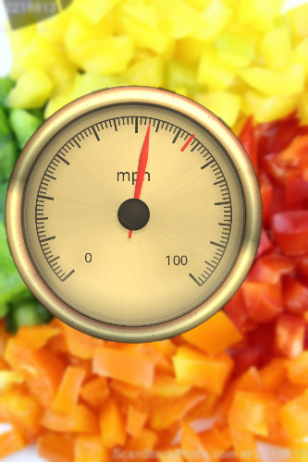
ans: mph 53
